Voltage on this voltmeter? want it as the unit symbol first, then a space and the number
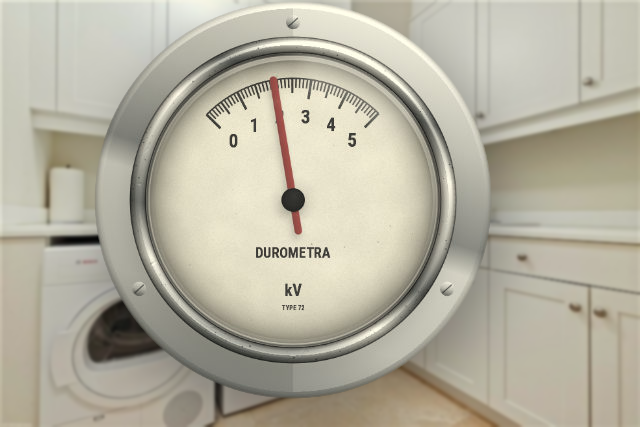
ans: kV 2
